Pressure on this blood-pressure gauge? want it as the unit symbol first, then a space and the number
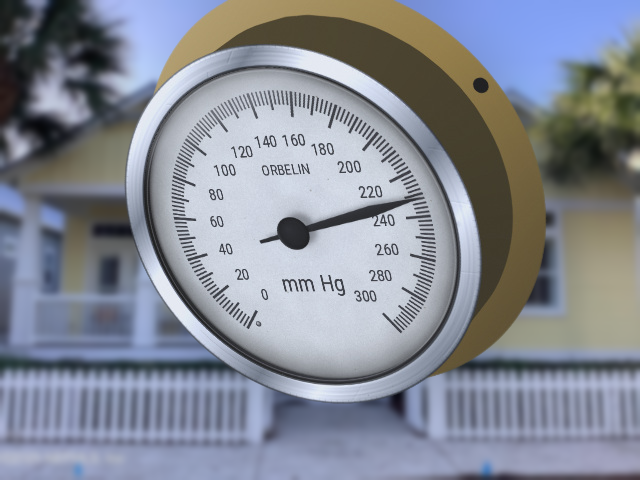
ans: mmHg 230
